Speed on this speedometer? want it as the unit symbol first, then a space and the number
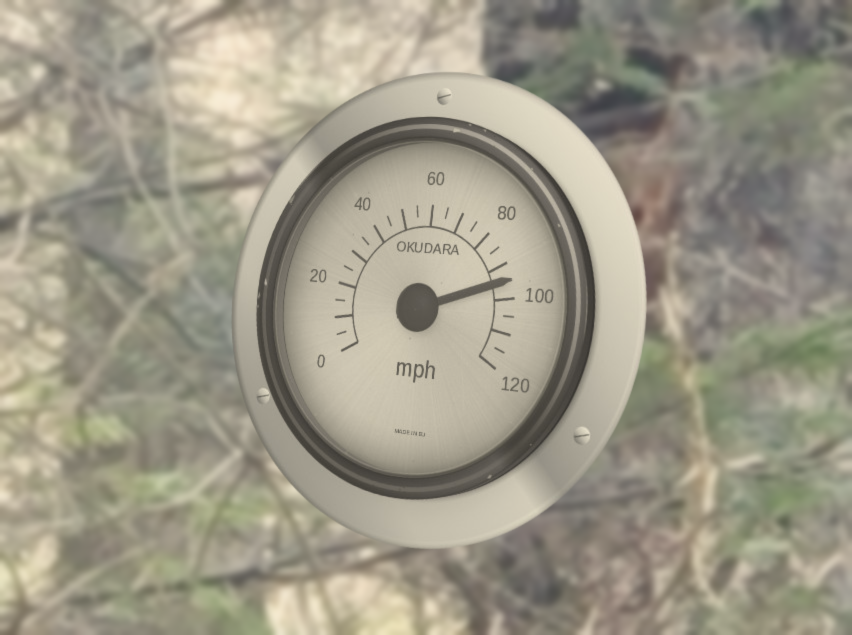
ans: mph 95
